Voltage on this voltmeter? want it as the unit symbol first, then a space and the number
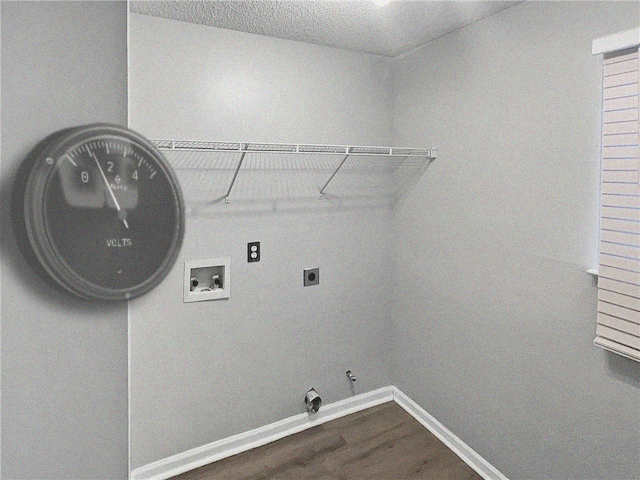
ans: V 1
